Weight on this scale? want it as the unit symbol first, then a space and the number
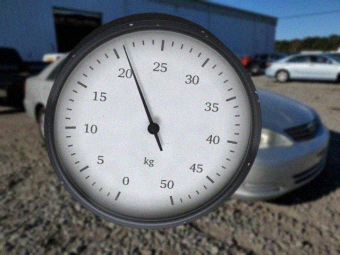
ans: kg 21
